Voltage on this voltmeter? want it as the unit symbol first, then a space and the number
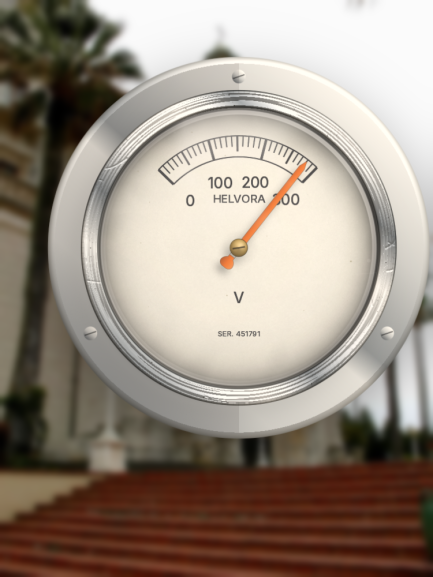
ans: V 280
